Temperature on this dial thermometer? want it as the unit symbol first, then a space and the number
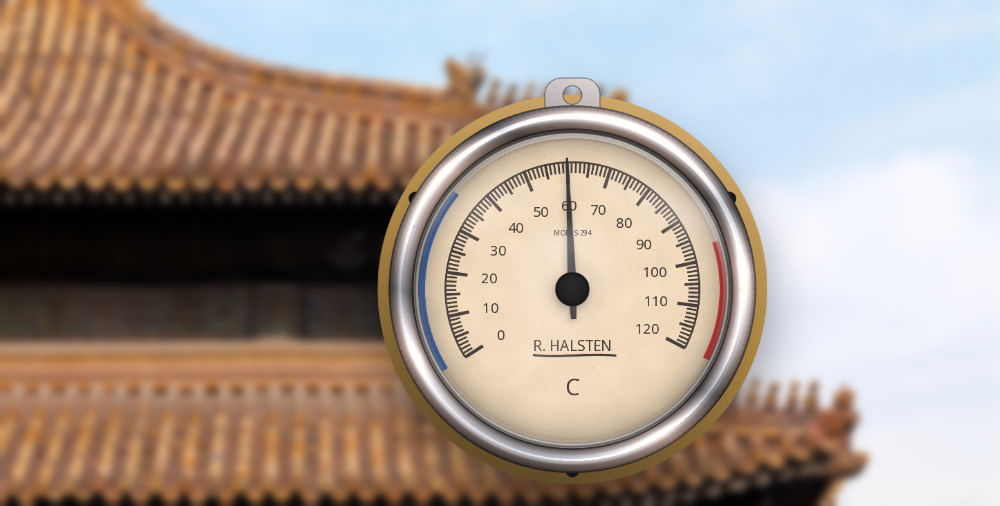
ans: °C 60
